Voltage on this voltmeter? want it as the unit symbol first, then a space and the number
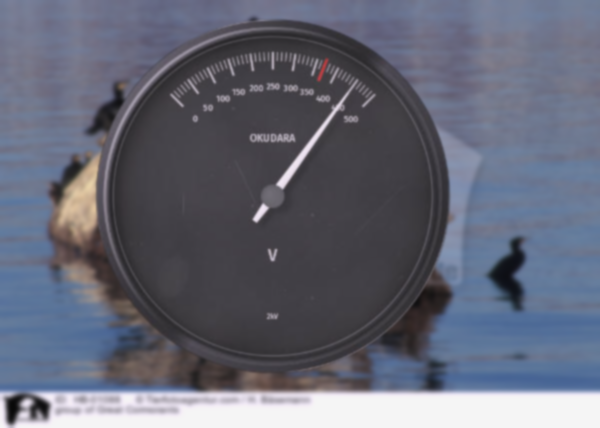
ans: V 450
